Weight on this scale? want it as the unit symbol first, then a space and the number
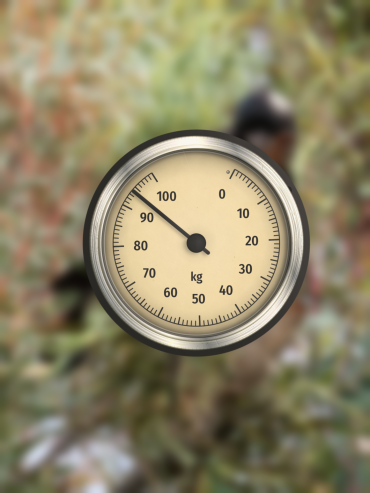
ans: kg 94
